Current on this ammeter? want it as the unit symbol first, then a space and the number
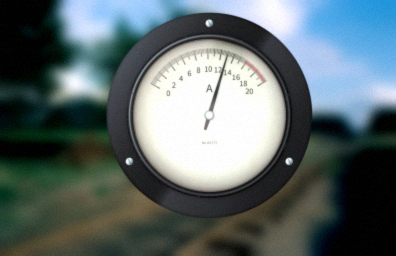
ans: A 13
